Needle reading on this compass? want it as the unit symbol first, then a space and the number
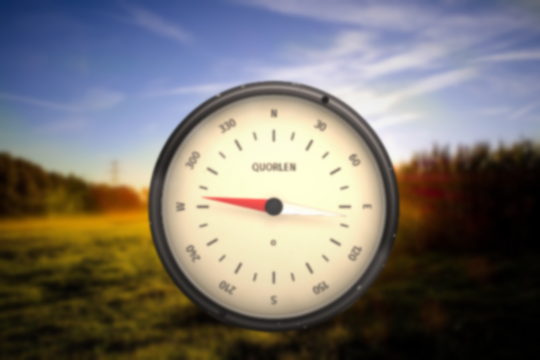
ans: ° 277.5
